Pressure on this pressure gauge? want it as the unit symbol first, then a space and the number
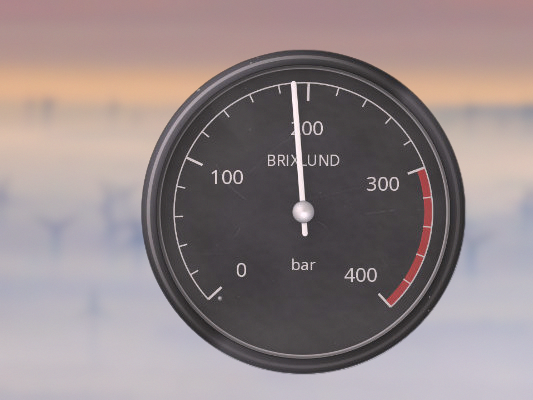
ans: bar 190
